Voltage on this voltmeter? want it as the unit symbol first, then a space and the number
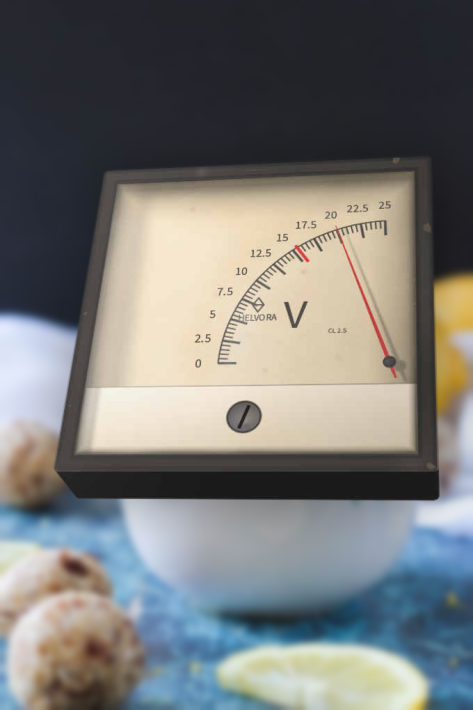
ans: V 20
